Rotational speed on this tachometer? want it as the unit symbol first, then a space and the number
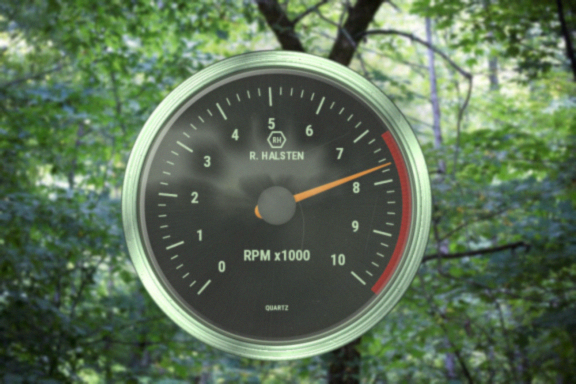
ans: rpm 7700
